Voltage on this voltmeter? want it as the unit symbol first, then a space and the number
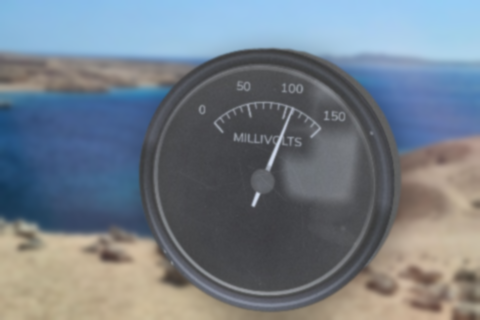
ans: mV 110
